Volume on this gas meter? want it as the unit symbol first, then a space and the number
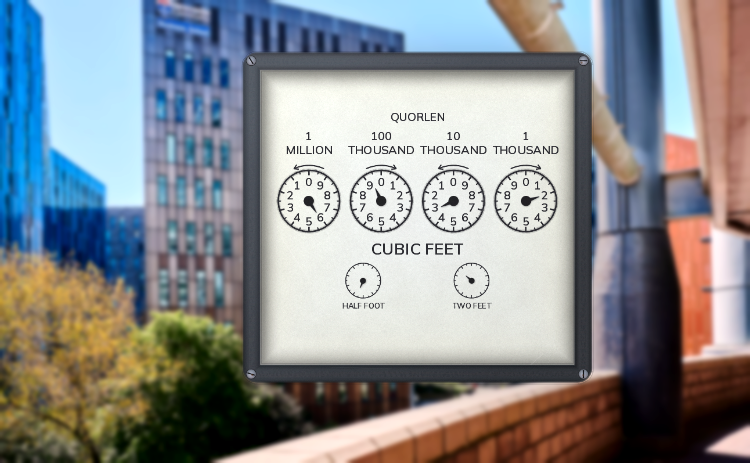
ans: ft³ 593200
